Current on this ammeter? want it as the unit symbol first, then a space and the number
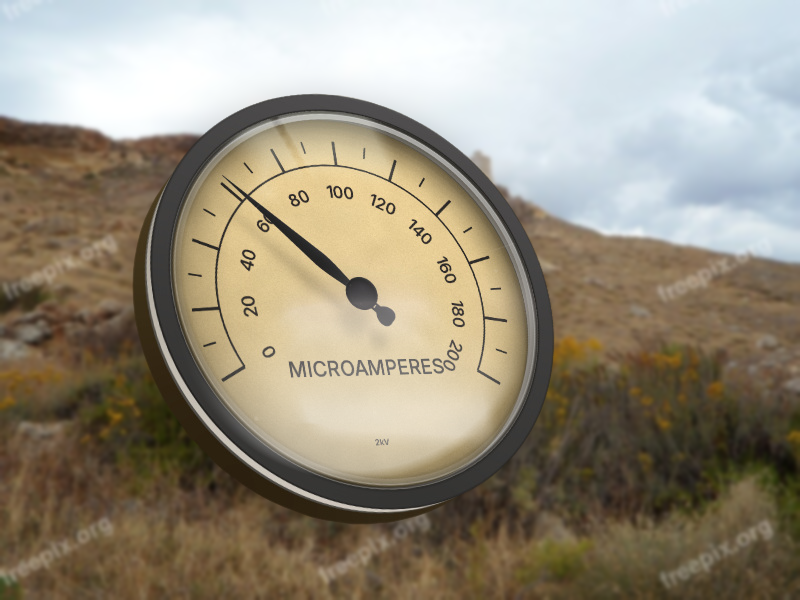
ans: µA 60
